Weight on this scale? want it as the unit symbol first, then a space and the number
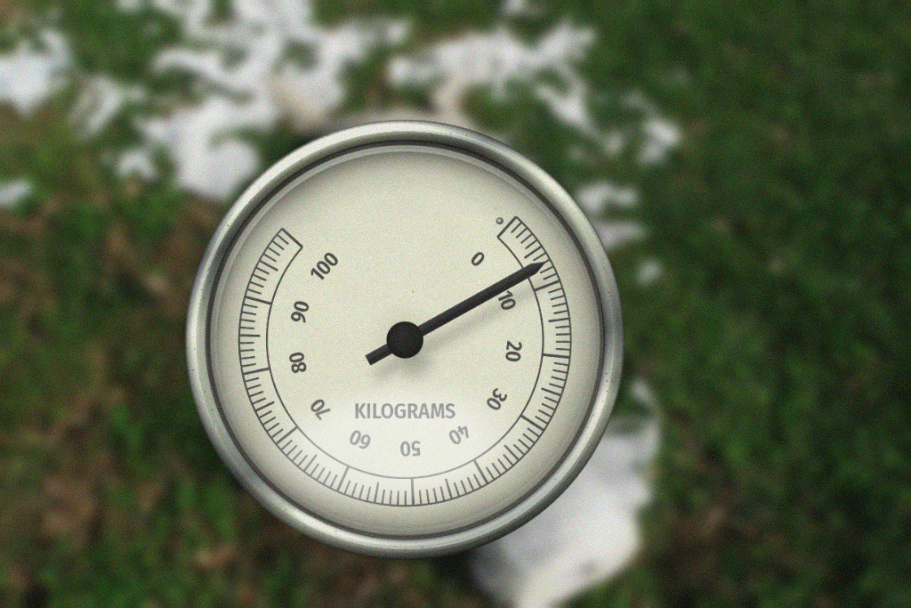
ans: kg 7
